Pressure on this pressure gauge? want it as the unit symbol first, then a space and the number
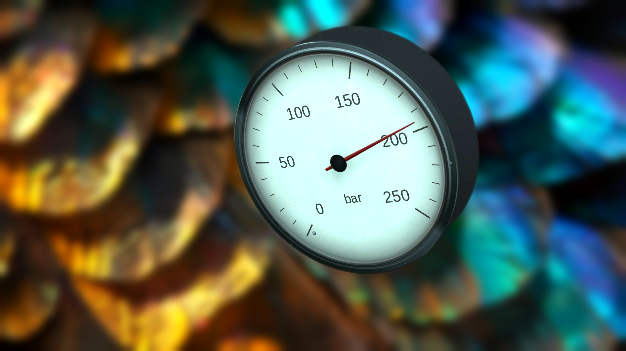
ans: bar 195
